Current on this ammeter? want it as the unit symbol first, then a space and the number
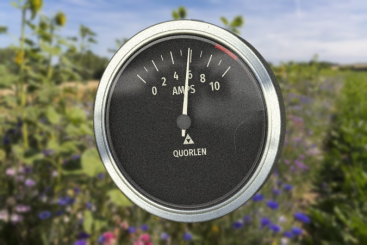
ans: A 6
